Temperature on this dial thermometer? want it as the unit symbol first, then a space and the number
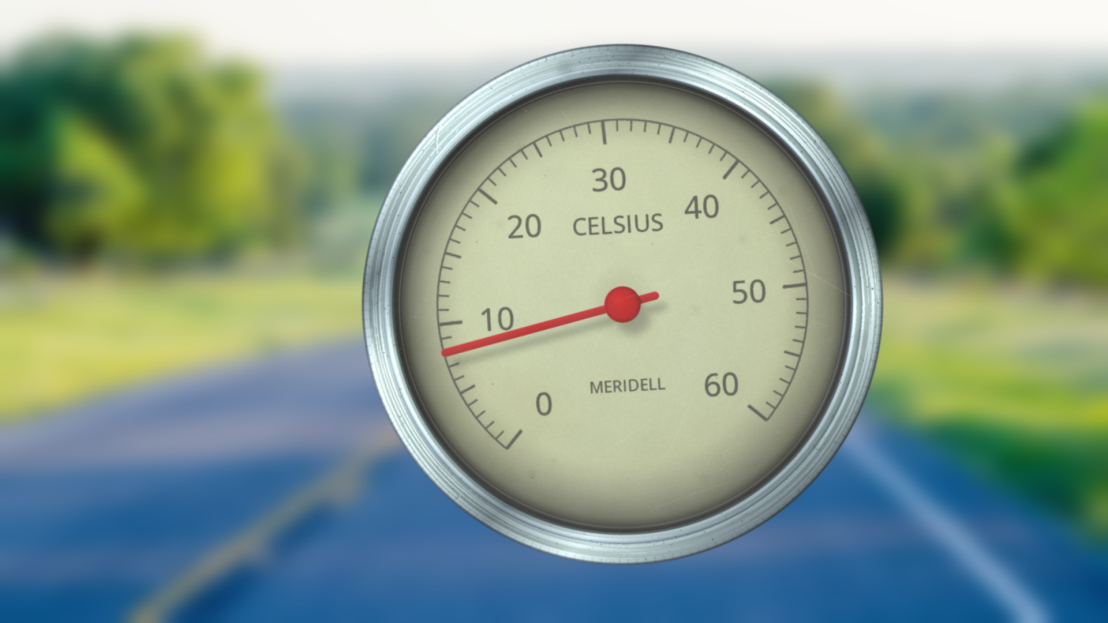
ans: °C 8
